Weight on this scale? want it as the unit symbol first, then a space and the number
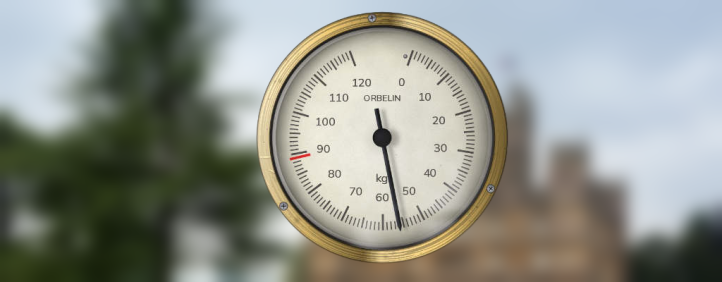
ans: kg 56
